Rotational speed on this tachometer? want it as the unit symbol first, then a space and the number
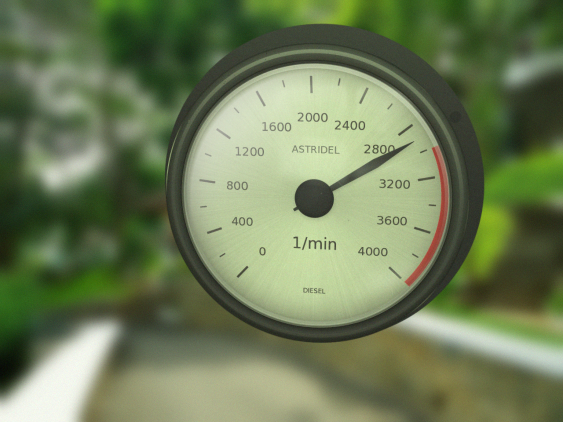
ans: rpm 2900
